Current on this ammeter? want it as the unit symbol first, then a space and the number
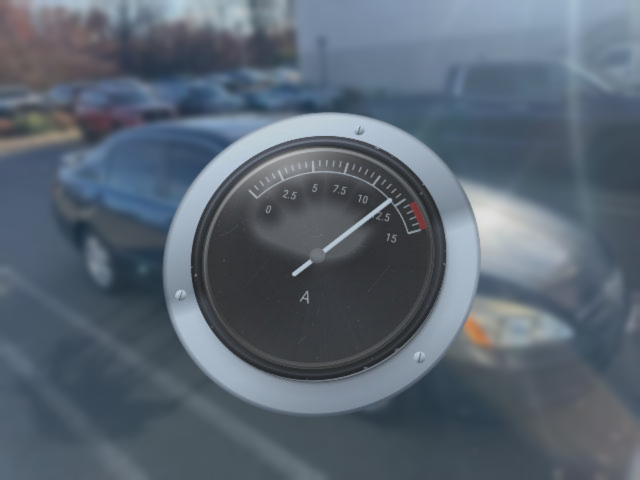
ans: A 12
